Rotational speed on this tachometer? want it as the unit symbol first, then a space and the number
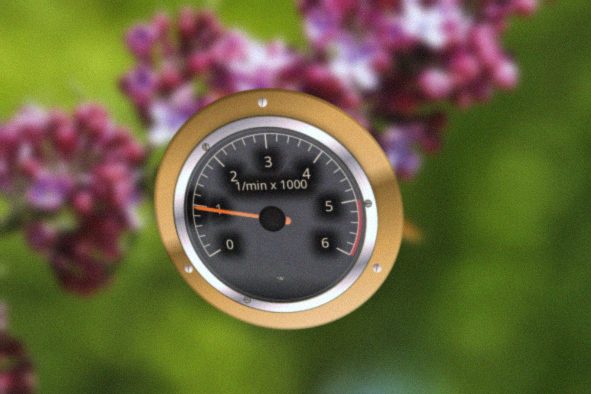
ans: rpm 1000
